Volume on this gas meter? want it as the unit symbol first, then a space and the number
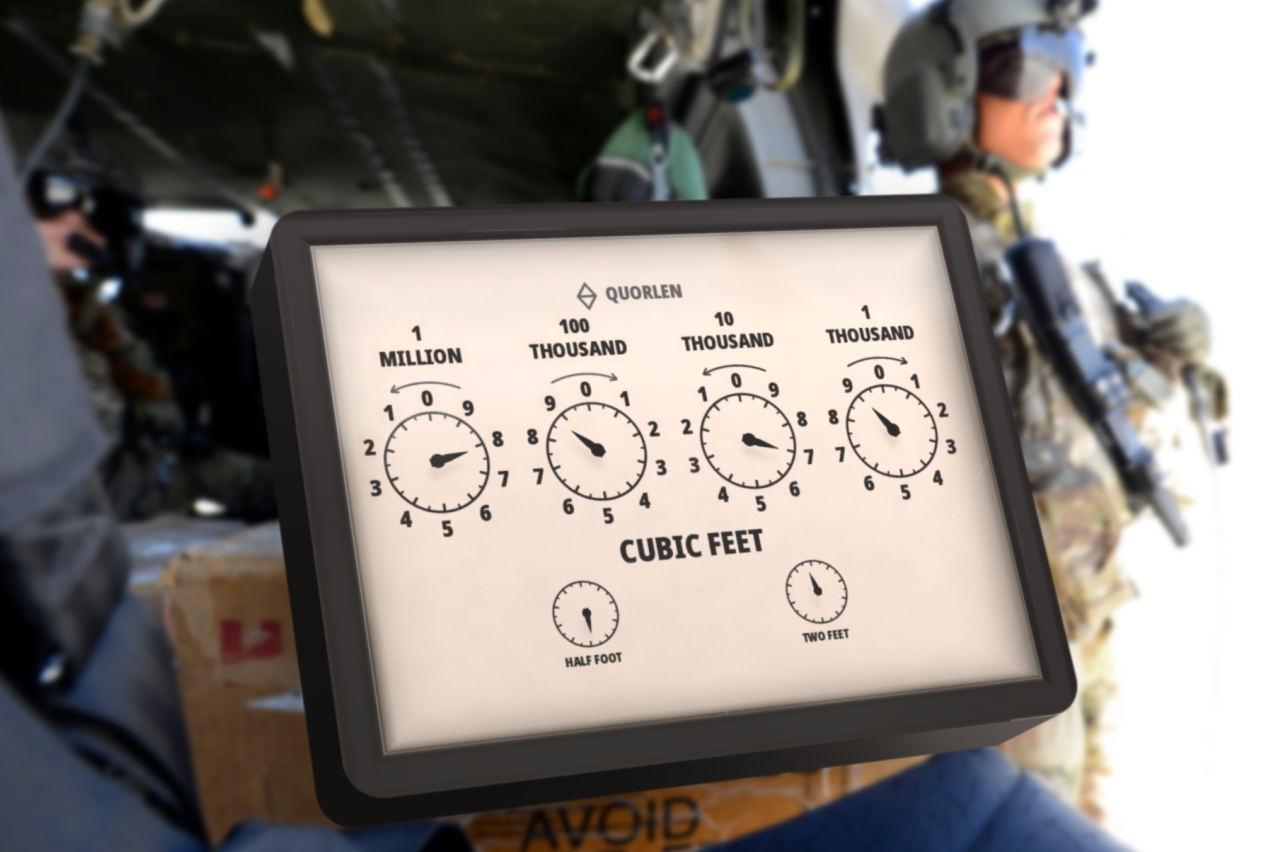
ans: ft³ 786900
